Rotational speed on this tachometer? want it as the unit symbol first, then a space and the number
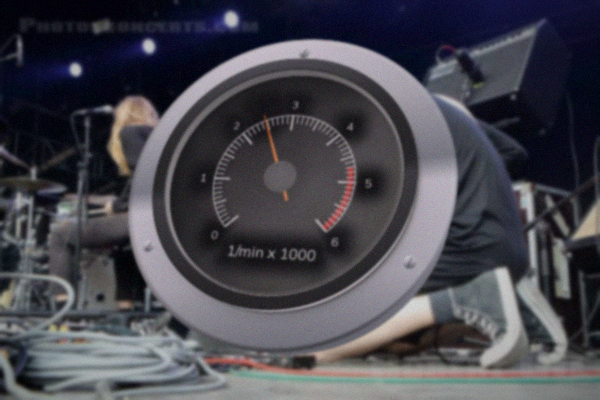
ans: rpm 2500
